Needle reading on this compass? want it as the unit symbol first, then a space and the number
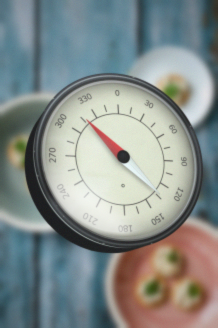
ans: ° 315
